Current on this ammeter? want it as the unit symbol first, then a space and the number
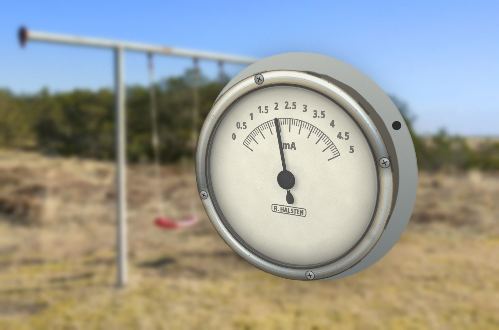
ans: mA 2
